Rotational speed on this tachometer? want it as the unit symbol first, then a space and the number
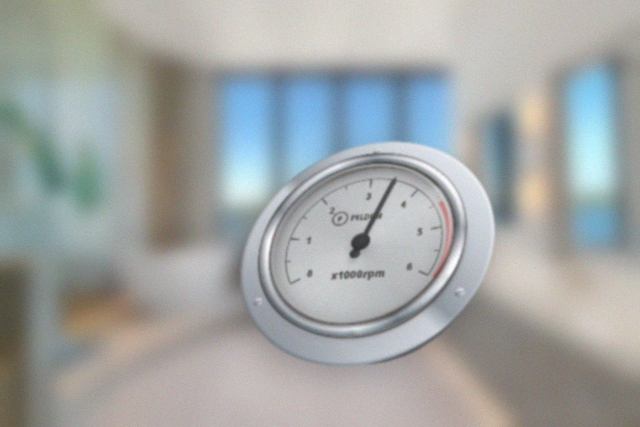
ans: rpm 3500
